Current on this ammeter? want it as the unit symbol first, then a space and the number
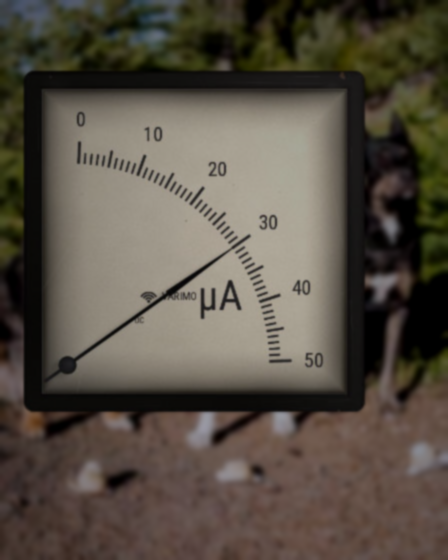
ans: µA 30
